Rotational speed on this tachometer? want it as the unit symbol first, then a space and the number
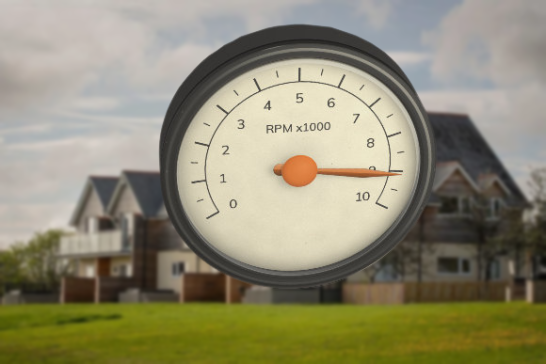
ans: rpm 9000
